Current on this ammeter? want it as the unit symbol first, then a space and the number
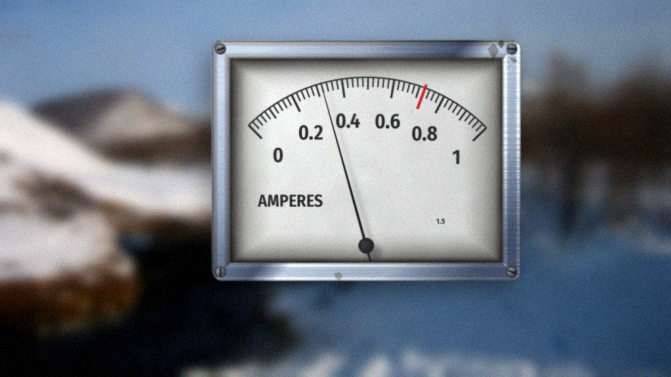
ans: A 0.32
